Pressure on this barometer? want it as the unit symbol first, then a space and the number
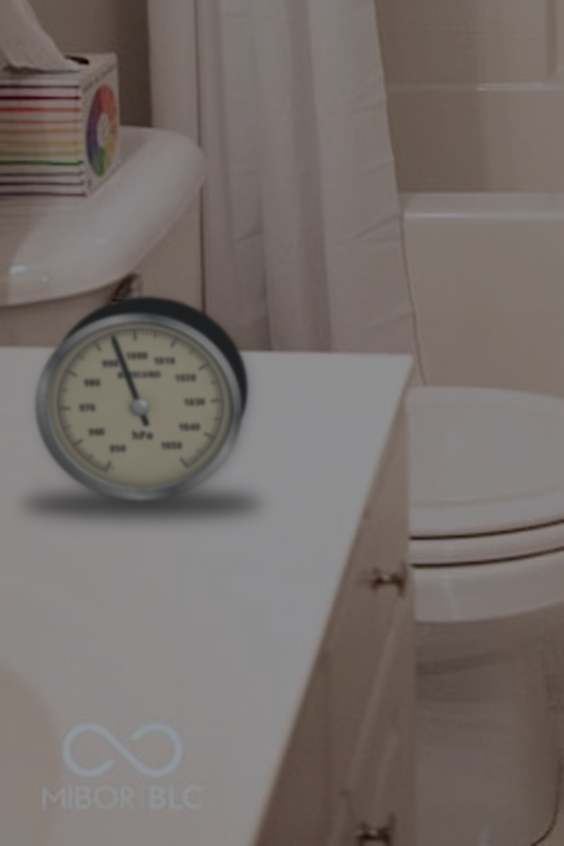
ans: hPa 995
